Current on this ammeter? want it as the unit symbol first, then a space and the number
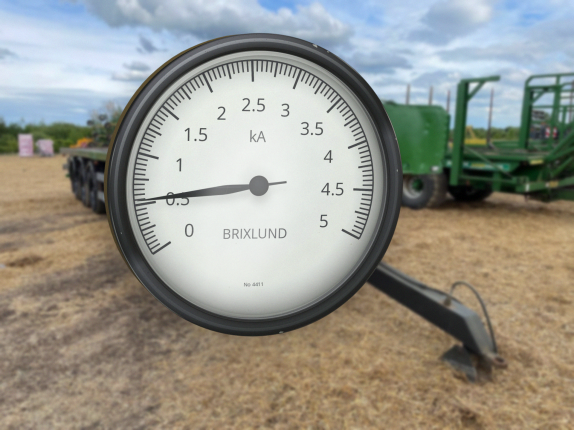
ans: kA 0.55
